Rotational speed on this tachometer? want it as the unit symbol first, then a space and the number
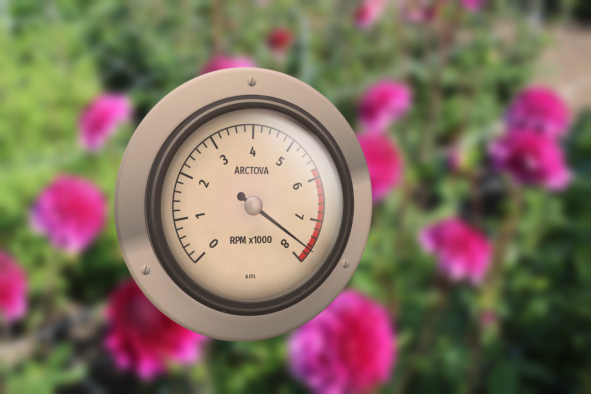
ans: rpm 7700
